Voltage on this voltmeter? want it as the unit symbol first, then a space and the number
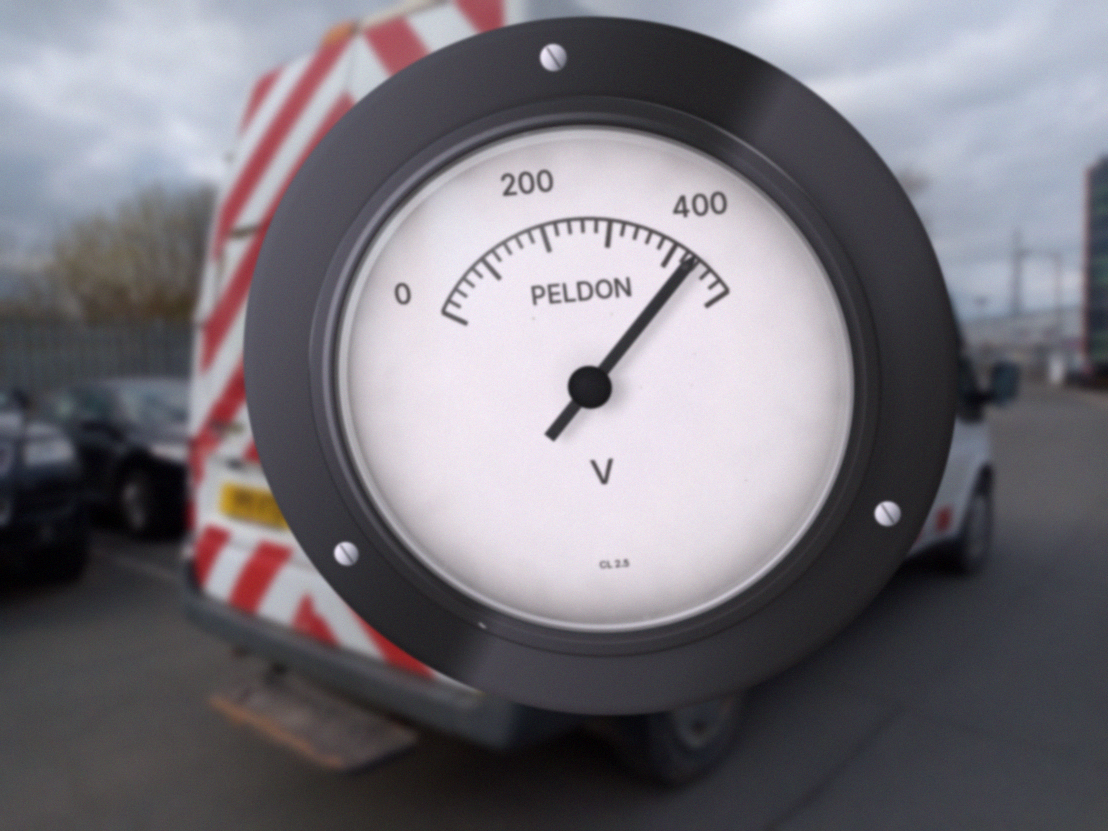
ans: V 430
